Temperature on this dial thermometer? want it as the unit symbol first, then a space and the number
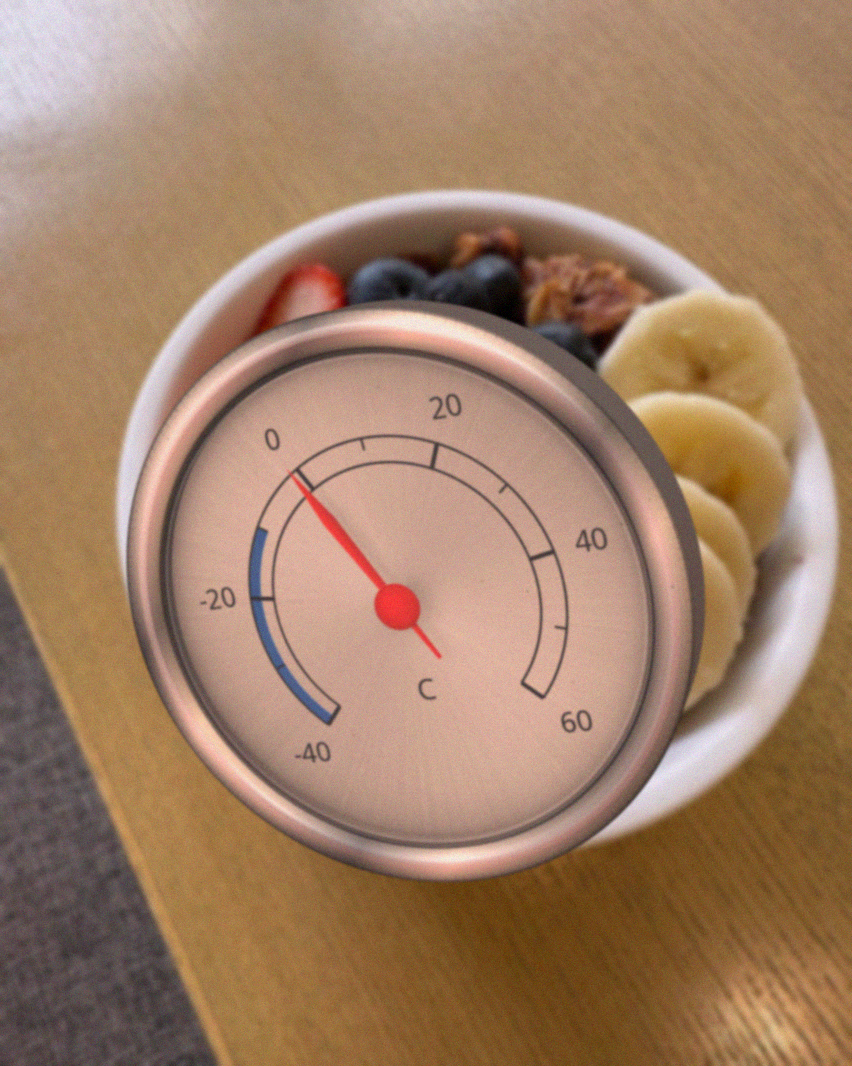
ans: °C 0
